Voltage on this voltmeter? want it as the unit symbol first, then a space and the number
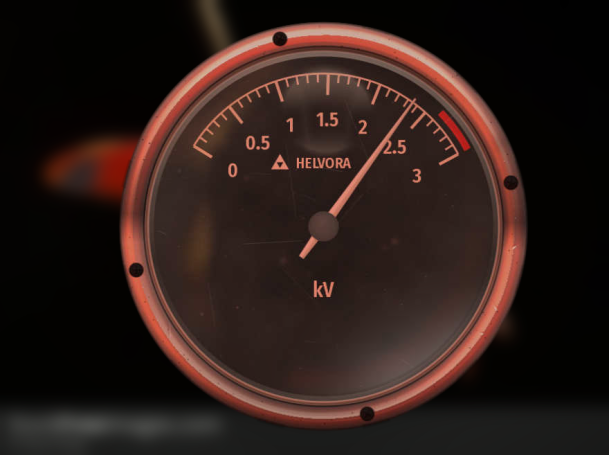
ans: kV 2.35
